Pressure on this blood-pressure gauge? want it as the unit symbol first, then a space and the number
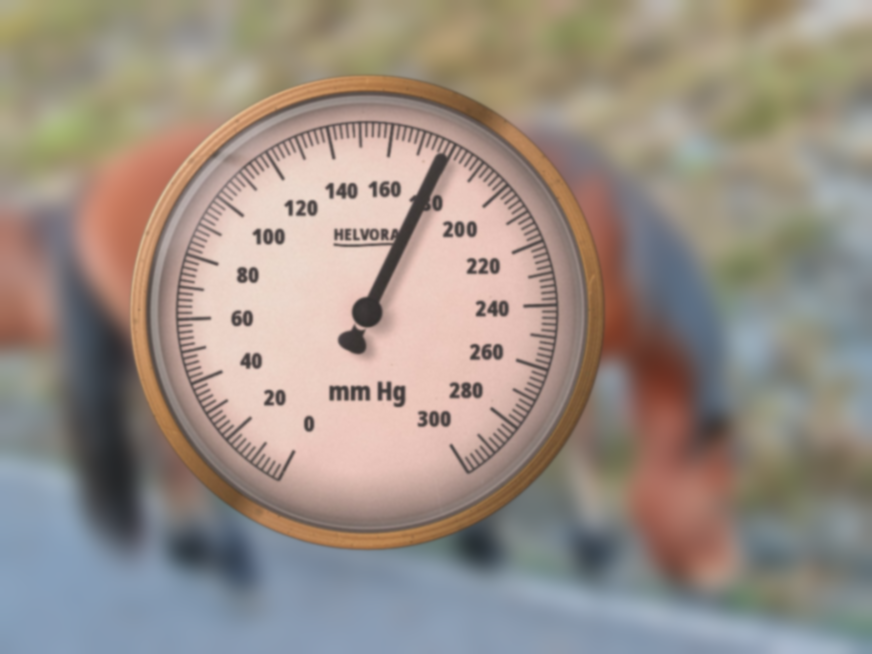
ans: mmHg 178
